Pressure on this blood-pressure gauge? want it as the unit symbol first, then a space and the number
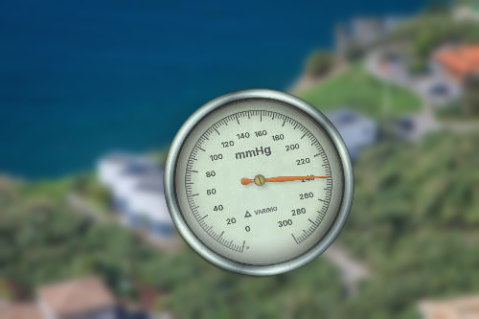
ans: mmHg 240
